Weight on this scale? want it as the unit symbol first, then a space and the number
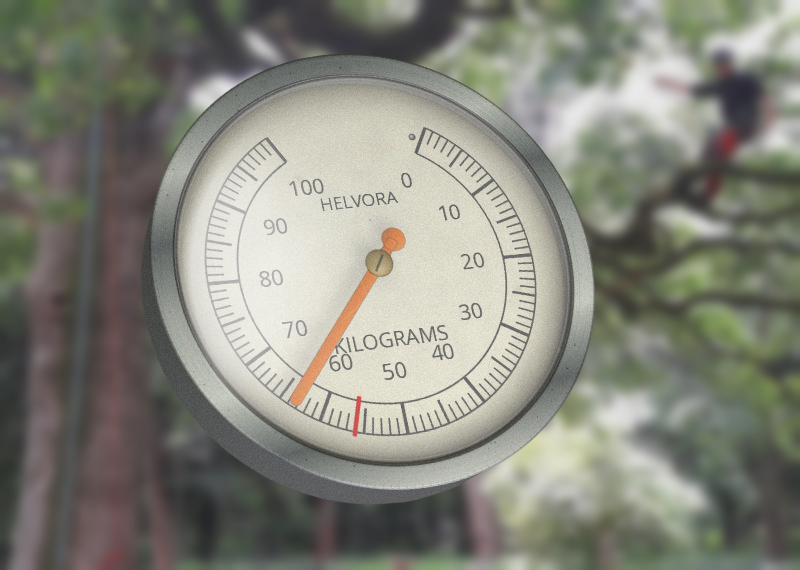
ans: kg 63.5
